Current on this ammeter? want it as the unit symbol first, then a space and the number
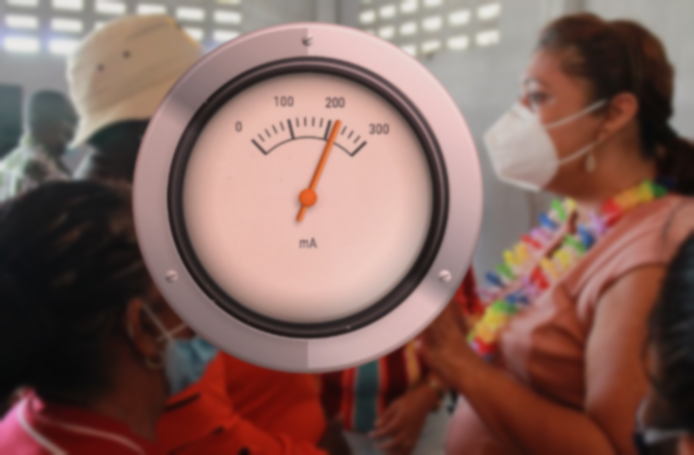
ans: mA 220
